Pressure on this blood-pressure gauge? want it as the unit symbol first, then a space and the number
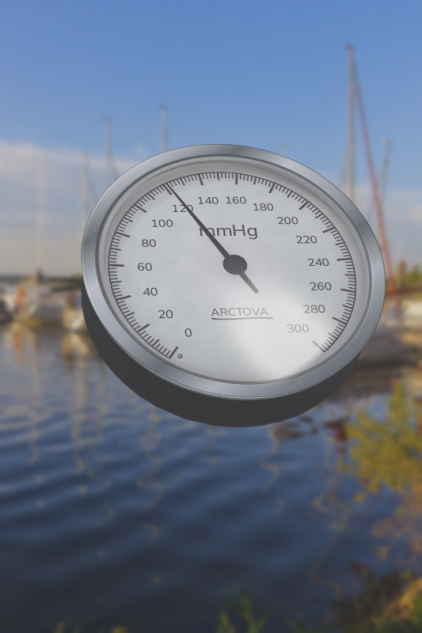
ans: mmHg 120
